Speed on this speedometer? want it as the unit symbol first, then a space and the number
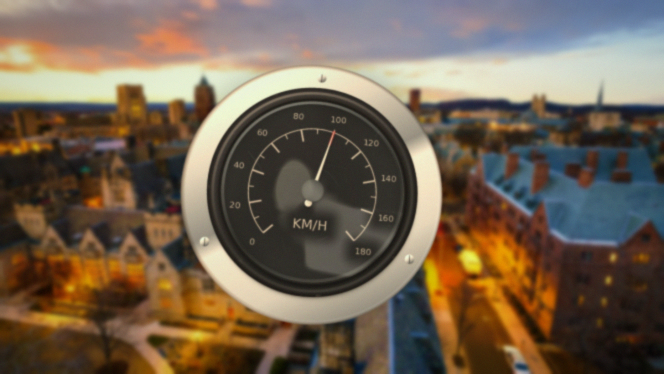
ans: km/h 100
